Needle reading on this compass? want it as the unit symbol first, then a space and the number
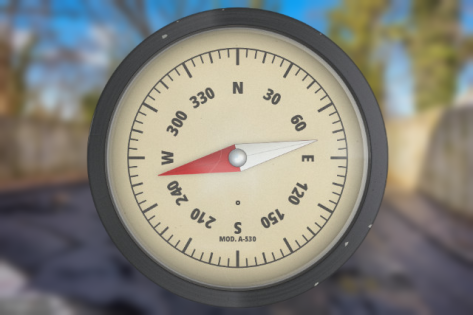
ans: ° 257.5
